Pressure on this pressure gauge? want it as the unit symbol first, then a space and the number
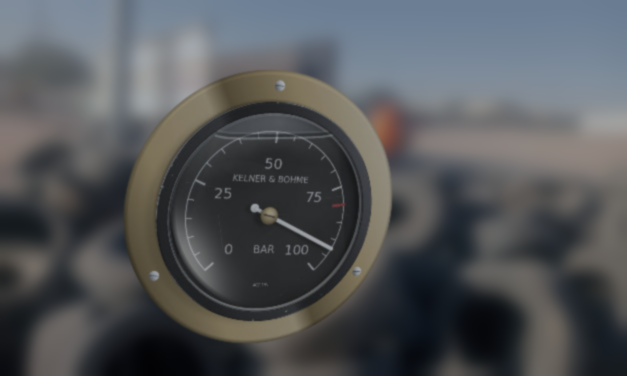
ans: bar 92.5
